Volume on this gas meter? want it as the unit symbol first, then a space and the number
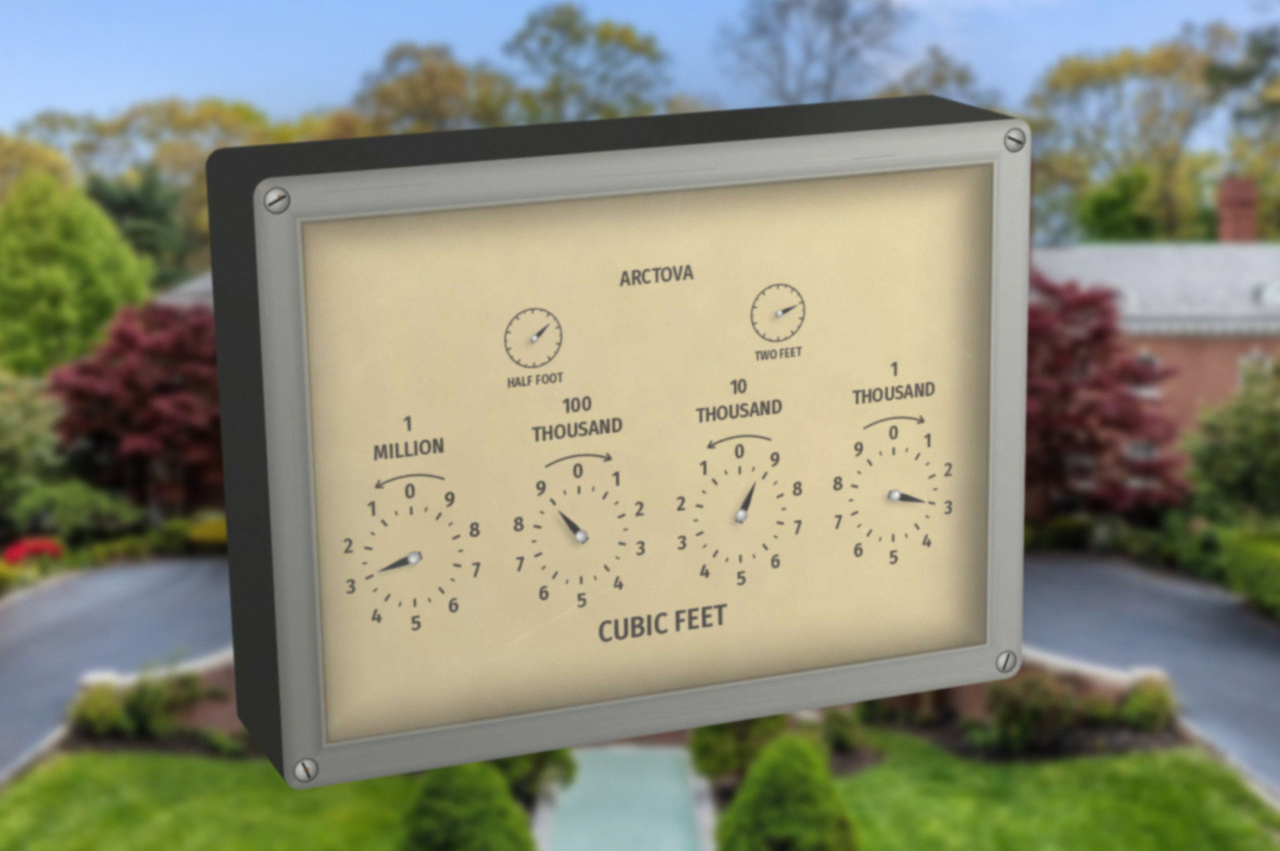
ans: ft³ 289300
